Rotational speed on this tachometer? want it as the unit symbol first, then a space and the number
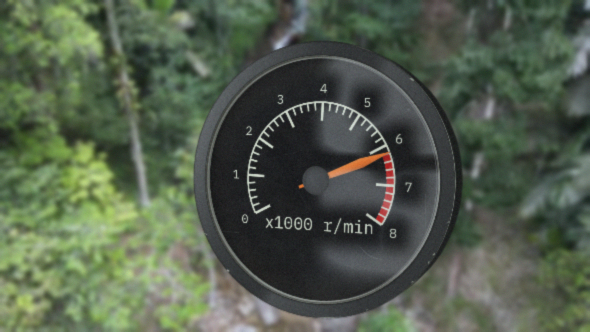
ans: rpm 6200
